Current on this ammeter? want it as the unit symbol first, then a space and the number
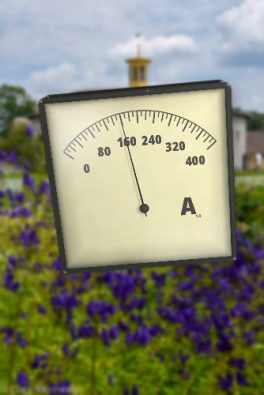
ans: A 160
